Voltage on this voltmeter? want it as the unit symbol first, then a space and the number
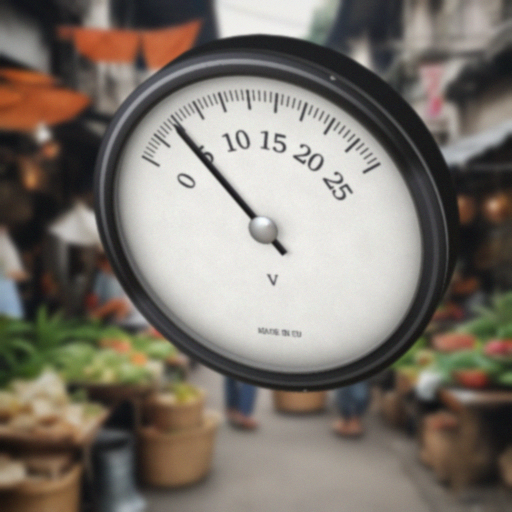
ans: V 5
